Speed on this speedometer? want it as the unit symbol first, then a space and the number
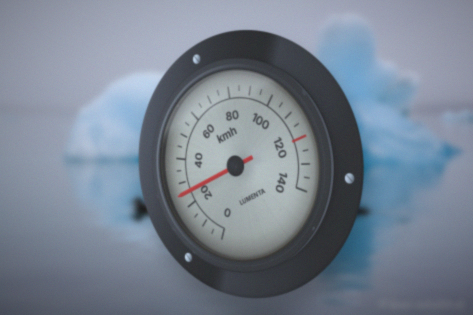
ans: km/h 25
